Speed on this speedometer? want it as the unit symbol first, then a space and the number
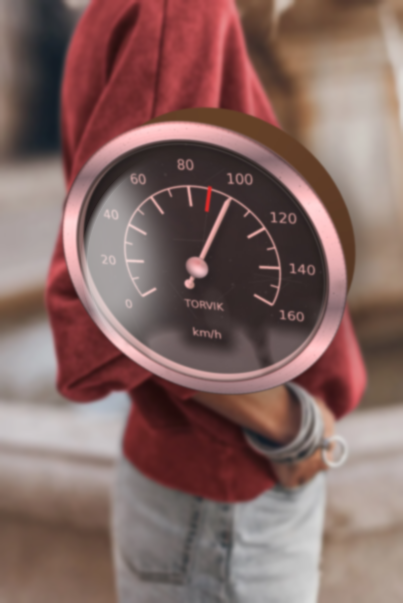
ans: km/h 100
